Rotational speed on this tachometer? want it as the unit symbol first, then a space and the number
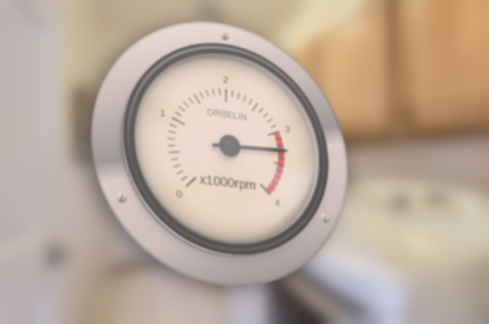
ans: rpm 3300
